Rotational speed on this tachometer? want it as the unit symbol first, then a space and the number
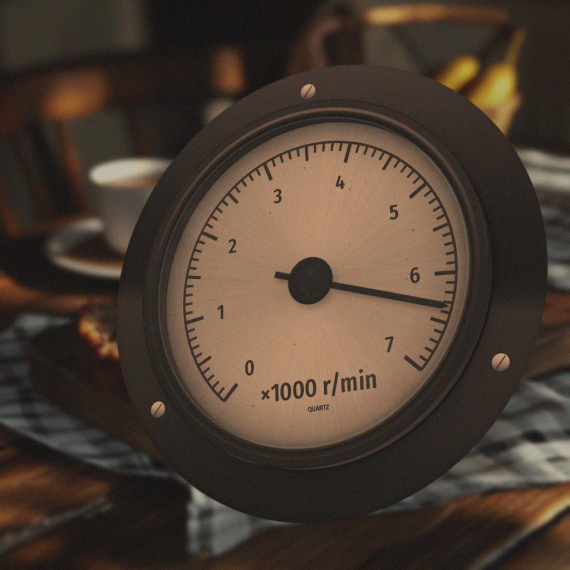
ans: rpm 6350
